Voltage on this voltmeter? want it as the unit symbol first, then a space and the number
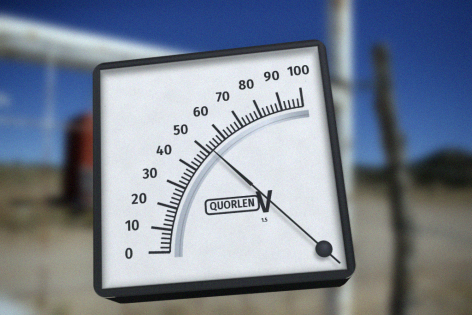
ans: V 52
